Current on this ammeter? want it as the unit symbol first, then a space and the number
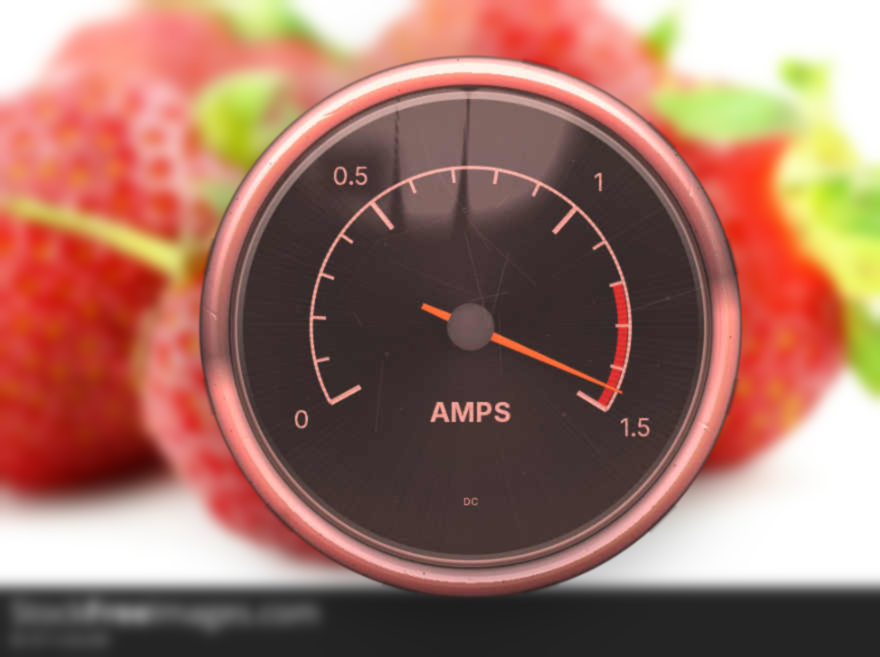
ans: A 1.45
